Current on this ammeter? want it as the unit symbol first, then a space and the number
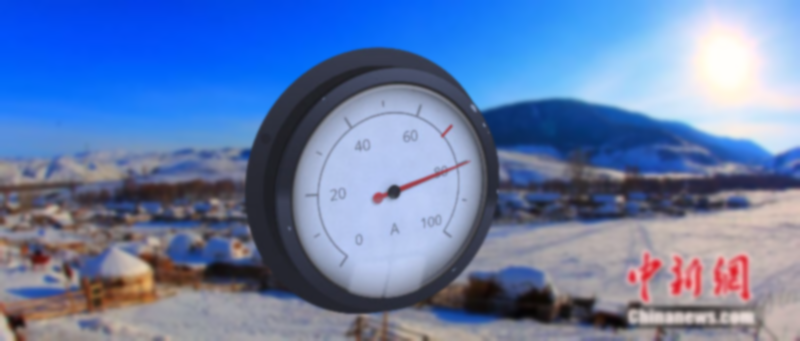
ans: A 80
